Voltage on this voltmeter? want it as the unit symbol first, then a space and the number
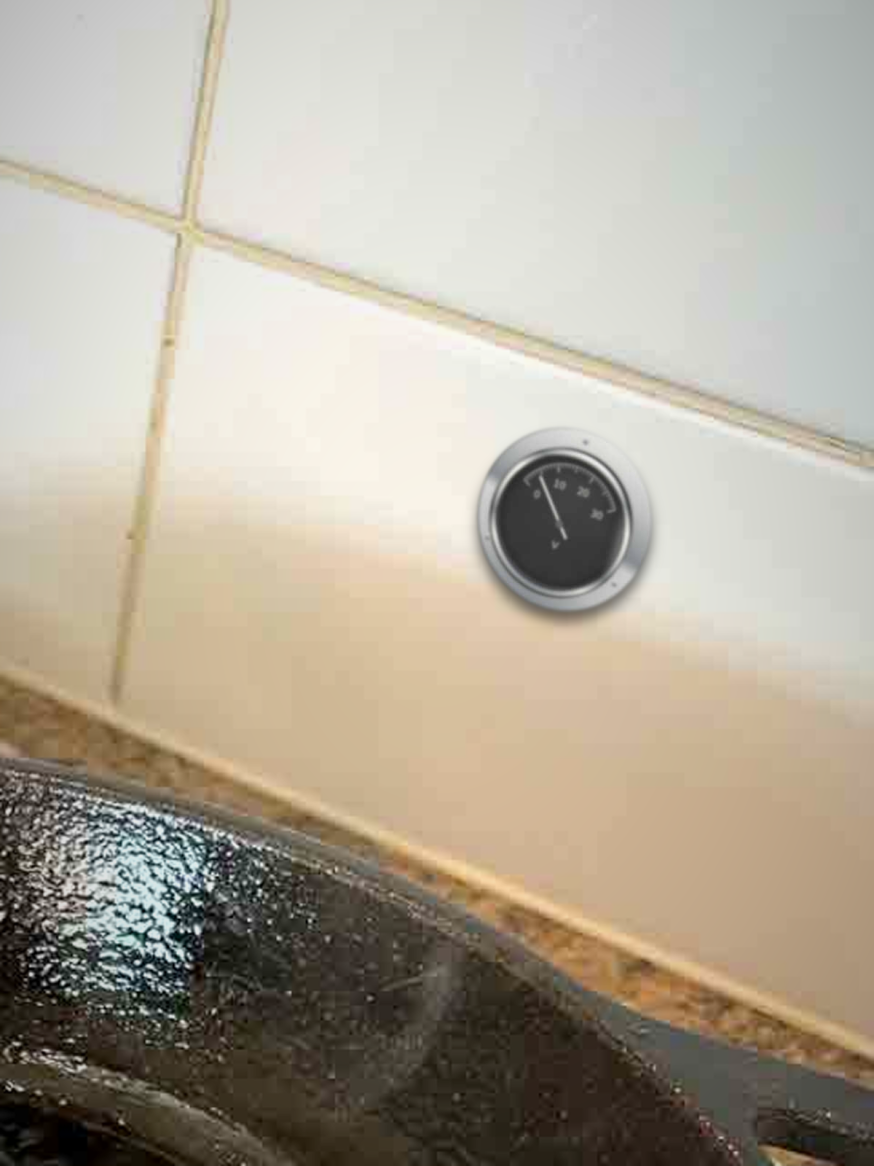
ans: V 5
